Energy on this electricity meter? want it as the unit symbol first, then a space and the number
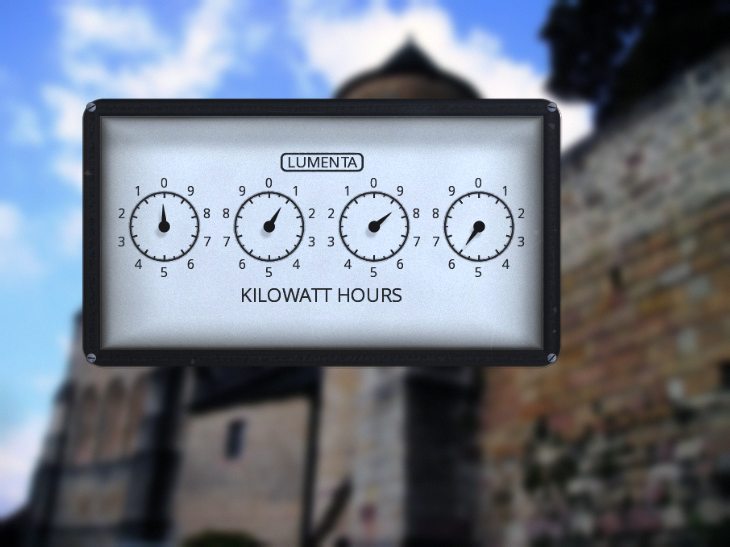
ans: kWh 86
